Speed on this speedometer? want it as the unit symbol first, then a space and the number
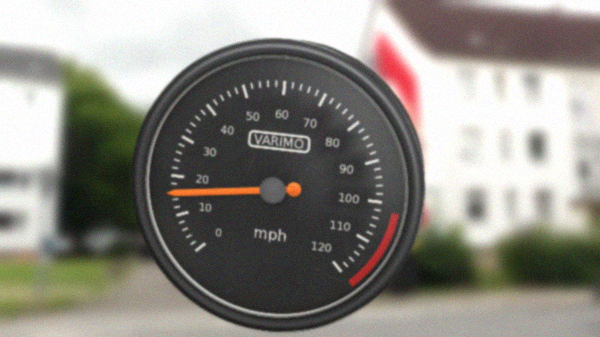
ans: mph 16
